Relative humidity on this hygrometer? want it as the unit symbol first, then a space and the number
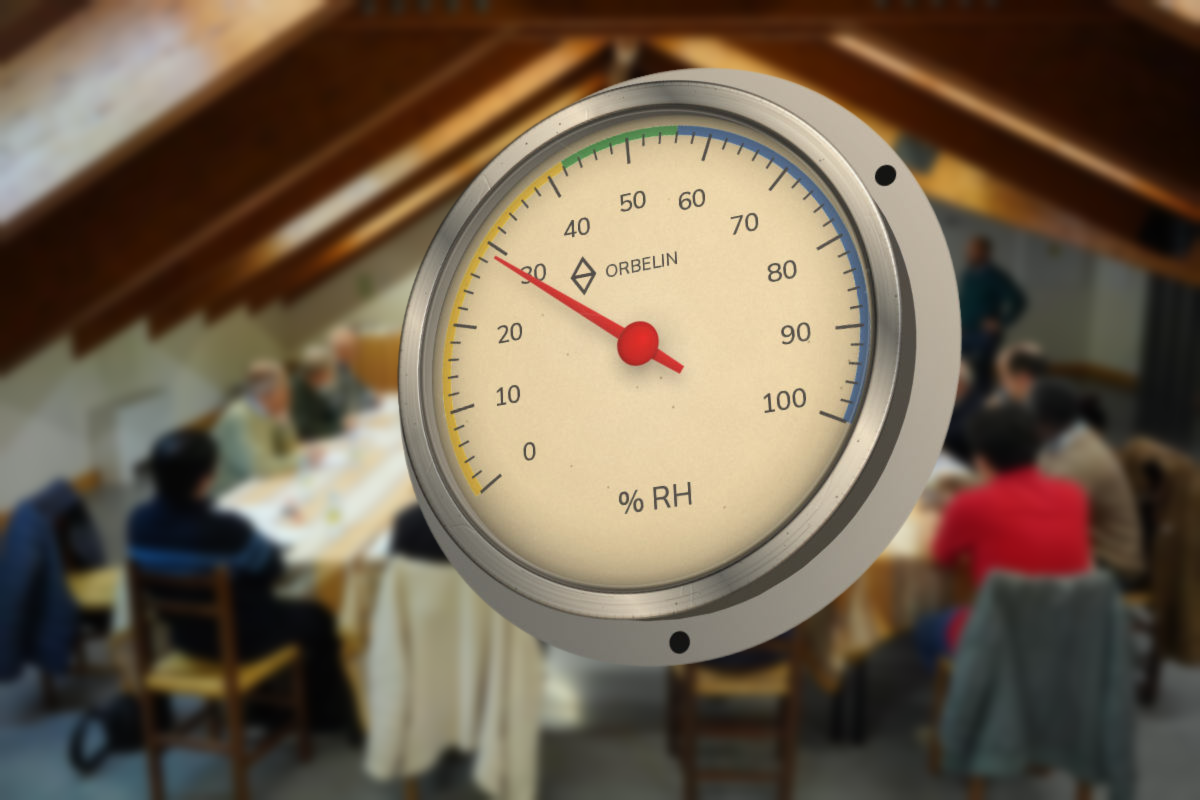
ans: % 29
